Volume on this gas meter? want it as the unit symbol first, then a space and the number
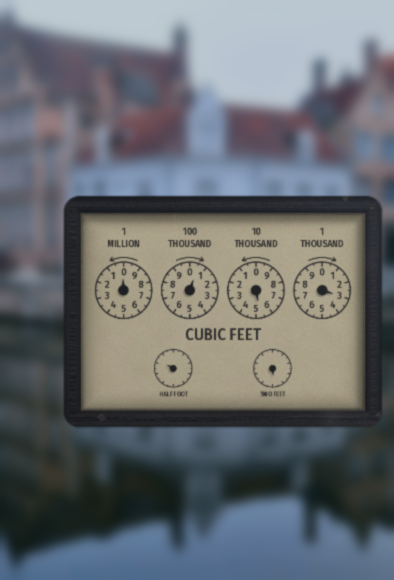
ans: ft³ 5300
